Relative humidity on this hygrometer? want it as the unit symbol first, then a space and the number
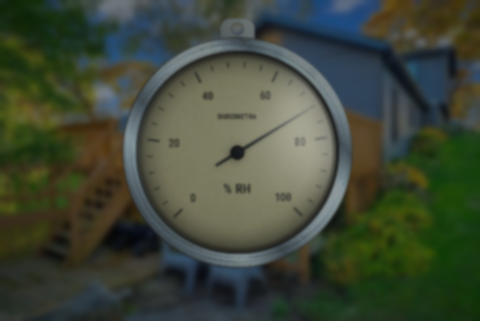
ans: % 72
